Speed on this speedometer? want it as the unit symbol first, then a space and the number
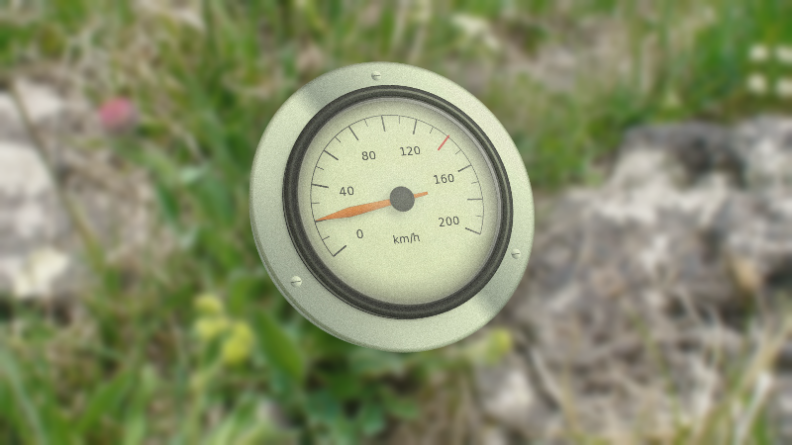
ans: km/h 20
